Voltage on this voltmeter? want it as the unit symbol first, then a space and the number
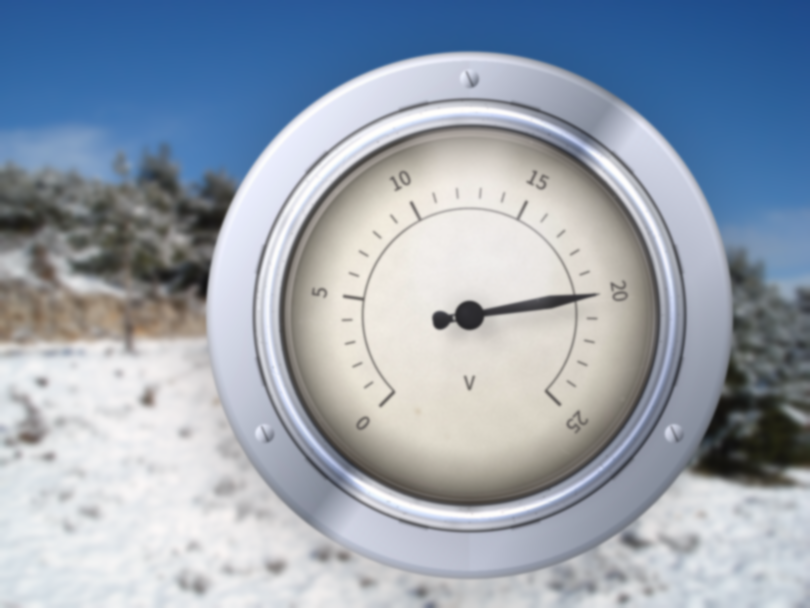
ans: V 20
